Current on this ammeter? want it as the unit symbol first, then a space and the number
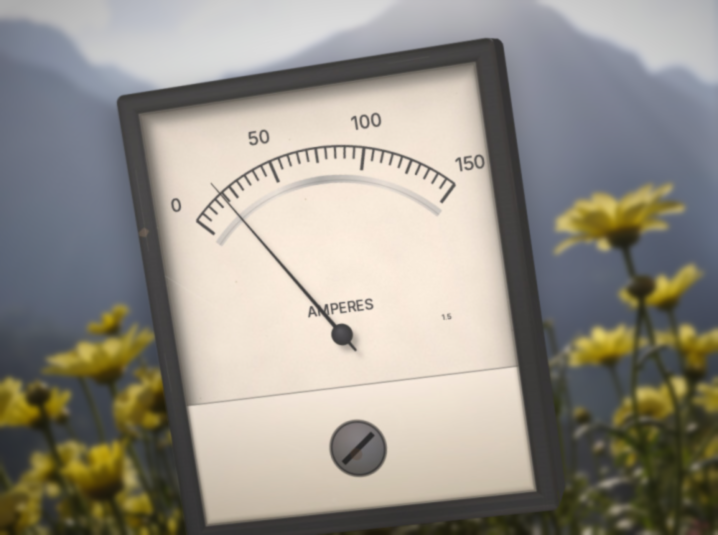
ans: A 20
